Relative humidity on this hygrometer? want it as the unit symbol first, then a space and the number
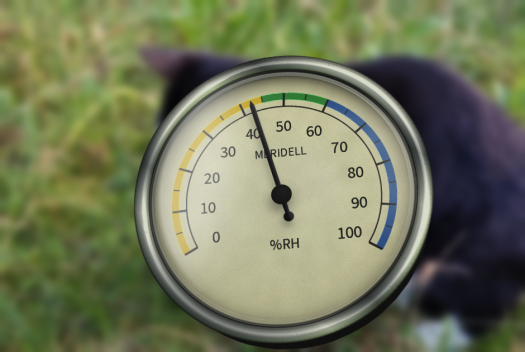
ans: % 42.5
